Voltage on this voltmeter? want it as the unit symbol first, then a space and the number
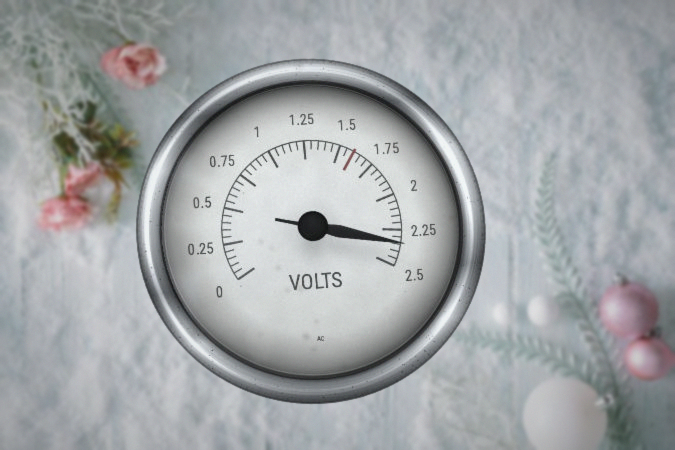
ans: V 2.35
